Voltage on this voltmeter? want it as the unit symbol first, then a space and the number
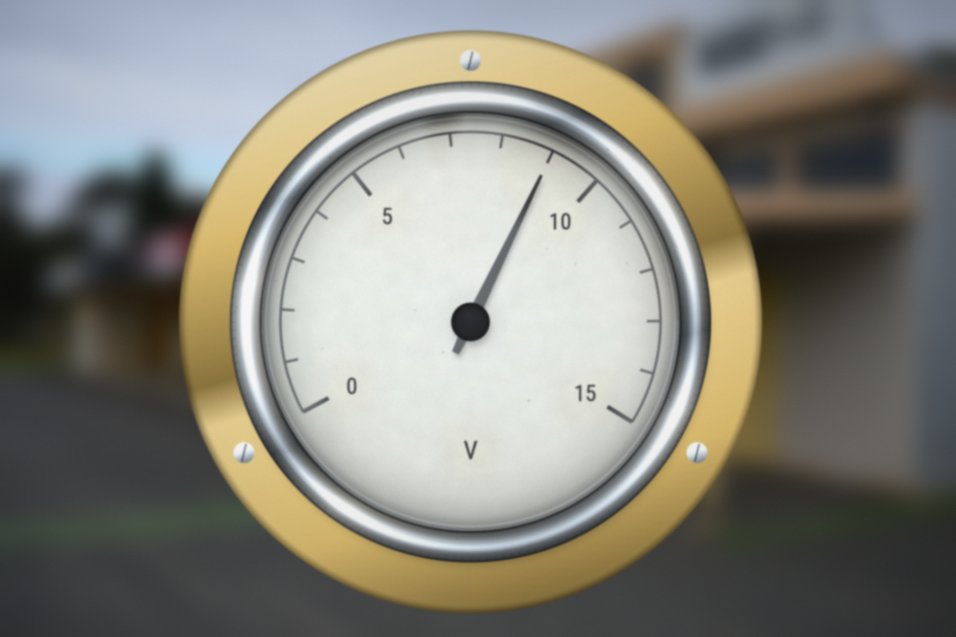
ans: V 9
